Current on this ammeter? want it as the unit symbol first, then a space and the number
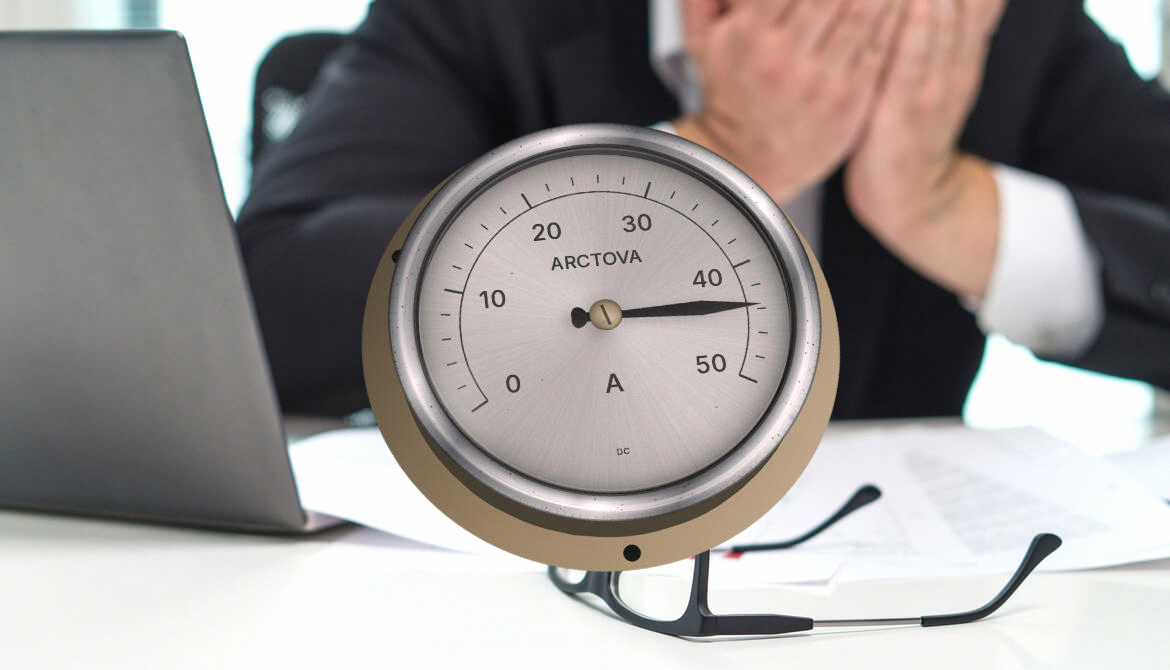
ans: A 44
